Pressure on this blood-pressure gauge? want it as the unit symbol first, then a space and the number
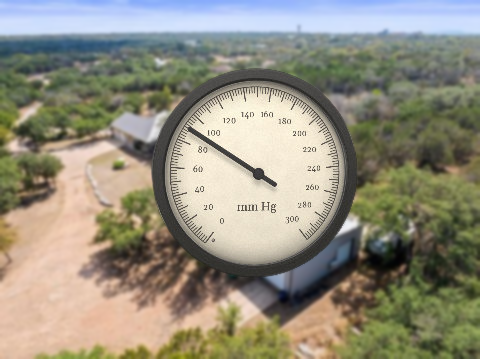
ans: mmHg 90
